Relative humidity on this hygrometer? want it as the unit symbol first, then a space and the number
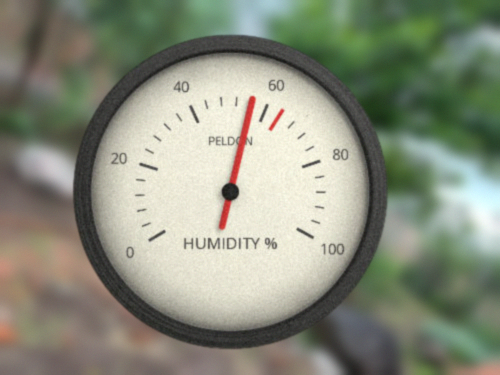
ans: % 56
